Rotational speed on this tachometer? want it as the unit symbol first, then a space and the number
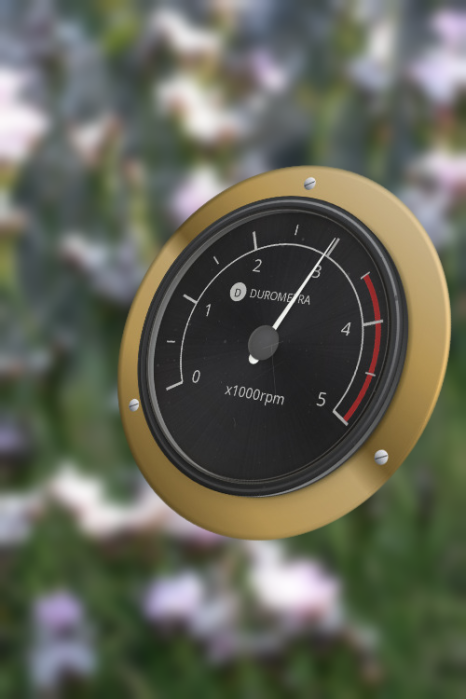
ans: rpm 3000
